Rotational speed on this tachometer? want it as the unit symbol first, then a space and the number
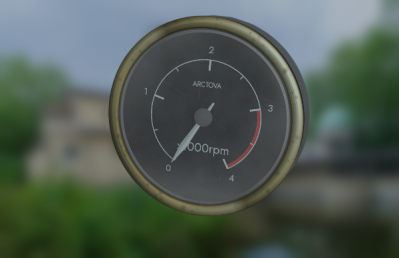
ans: rpm 0
